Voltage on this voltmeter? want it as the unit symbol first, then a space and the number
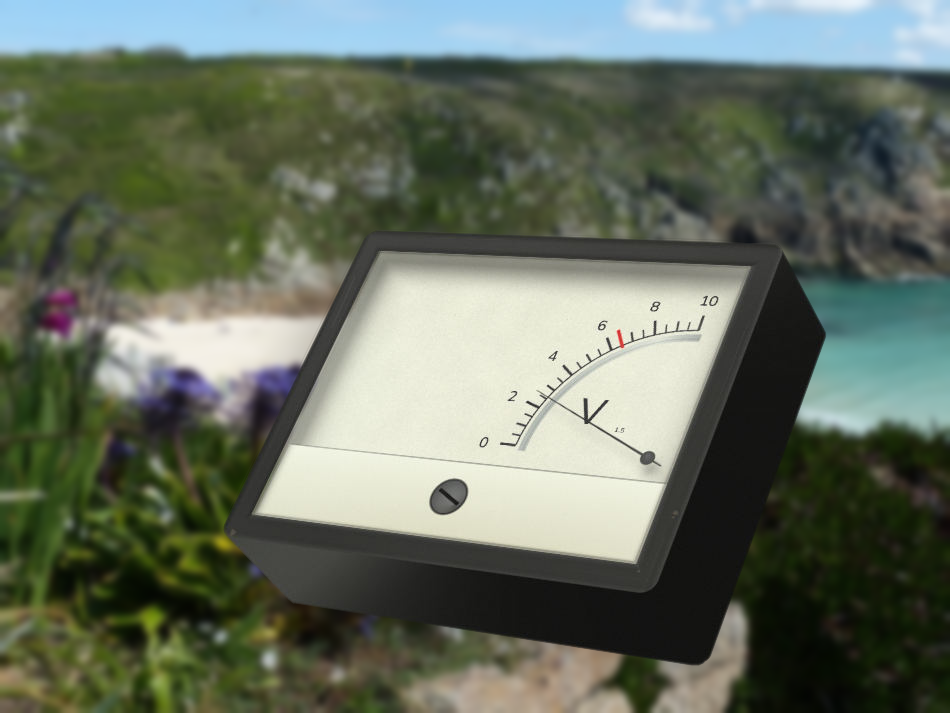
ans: V 2.5
